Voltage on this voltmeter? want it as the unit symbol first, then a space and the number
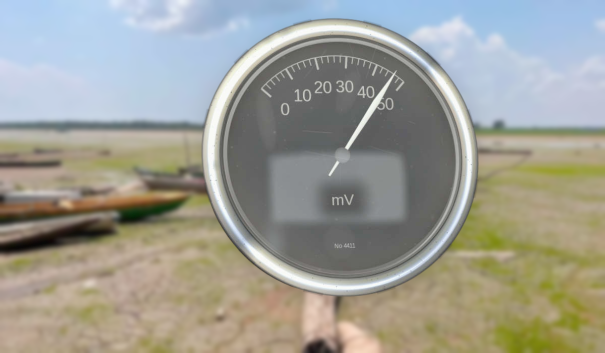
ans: mV 46
